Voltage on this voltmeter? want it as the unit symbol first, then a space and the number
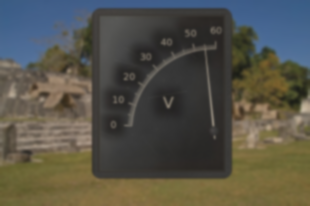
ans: V 55
